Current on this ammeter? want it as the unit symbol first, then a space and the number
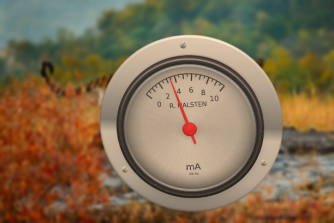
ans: mA 3.5
